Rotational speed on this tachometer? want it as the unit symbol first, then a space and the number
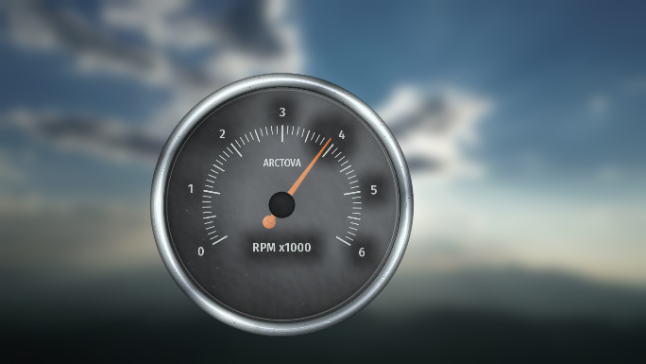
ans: rpm 3900
